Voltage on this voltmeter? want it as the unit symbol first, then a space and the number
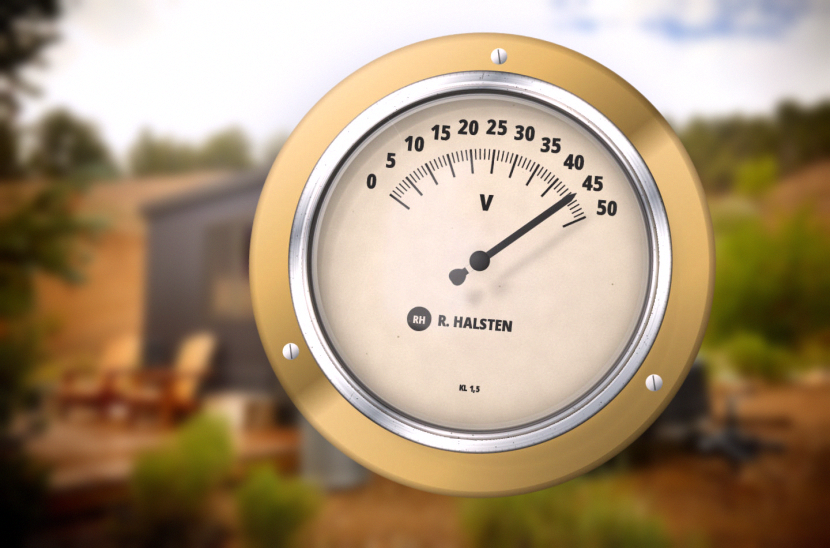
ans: V 45
